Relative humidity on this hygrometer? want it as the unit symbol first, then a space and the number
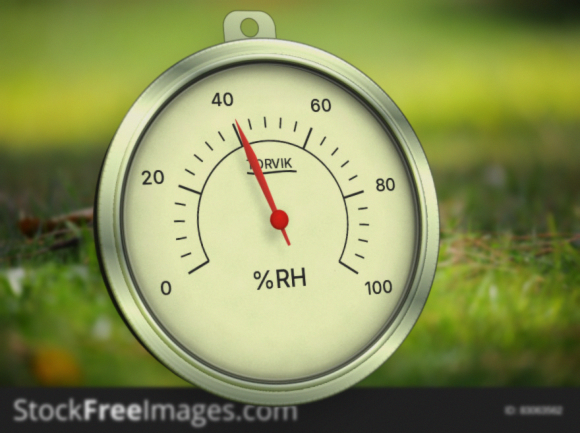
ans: % 40
